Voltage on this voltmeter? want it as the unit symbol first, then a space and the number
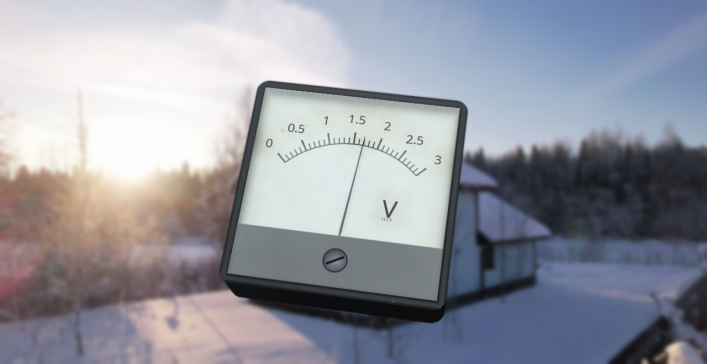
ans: V 1.7
